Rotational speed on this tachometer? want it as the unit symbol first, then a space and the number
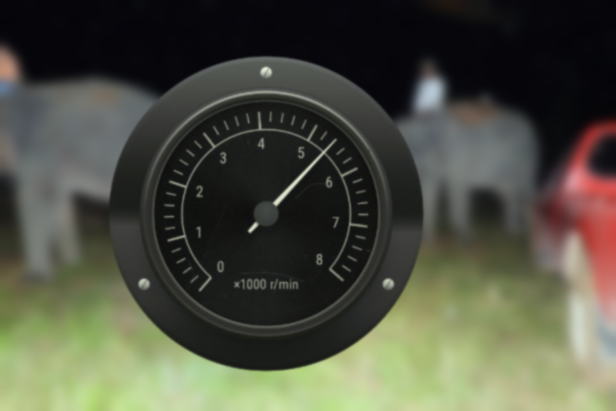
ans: rpm 5400
